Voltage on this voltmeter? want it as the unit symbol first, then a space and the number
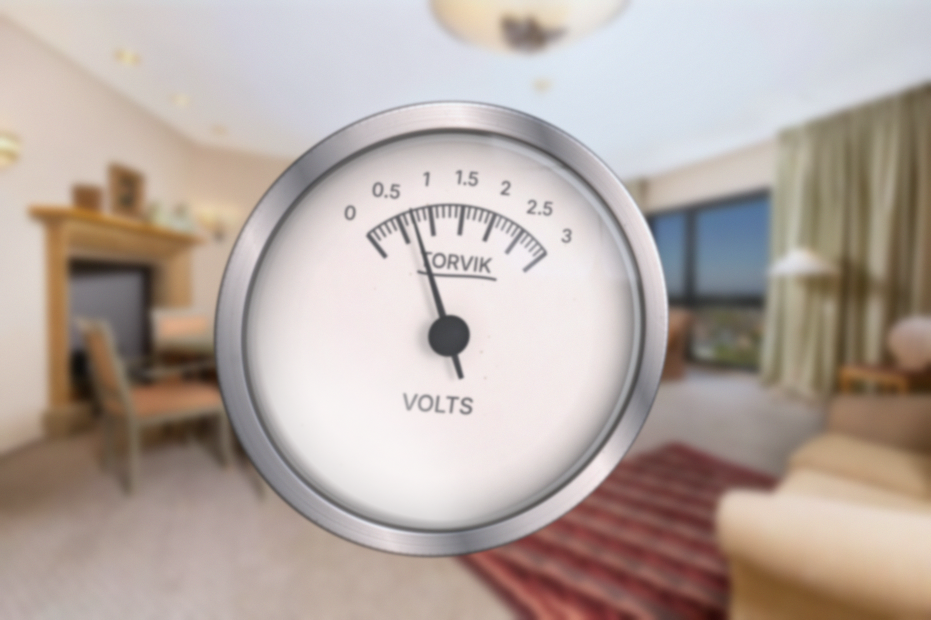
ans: V 0.7
